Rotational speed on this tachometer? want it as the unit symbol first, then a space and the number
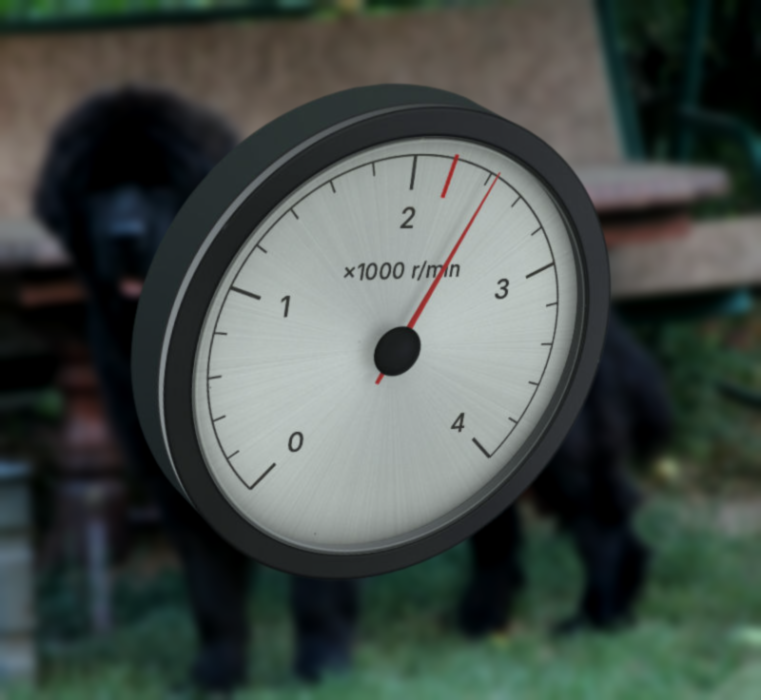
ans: rpm 2400
